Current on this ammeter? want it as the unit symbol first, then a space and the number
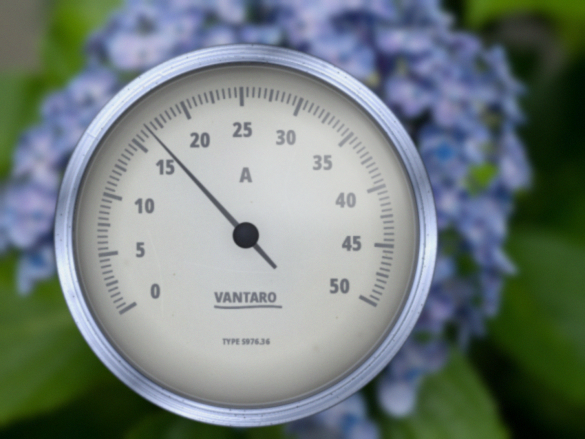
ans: A 16.5
